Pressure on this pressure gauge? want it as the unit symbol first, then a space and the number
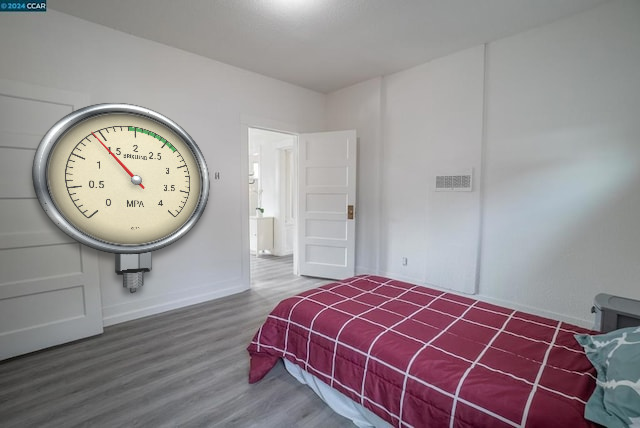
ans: MPa 1.4
